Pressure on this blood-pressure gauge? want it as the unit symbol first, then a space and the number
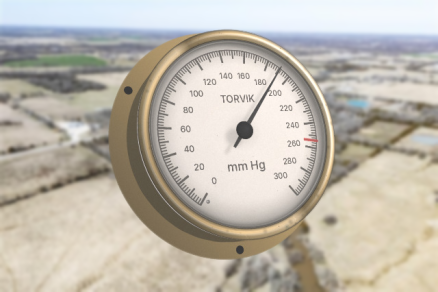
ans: mmHg 190
